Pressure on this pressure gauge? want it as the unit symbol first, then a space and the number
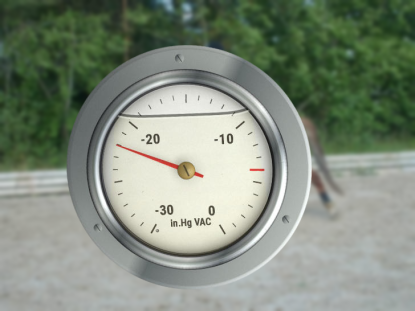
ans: inHg -22
